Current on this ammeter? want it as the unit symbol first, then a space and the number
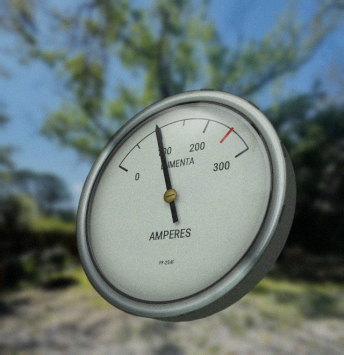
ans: A 100
